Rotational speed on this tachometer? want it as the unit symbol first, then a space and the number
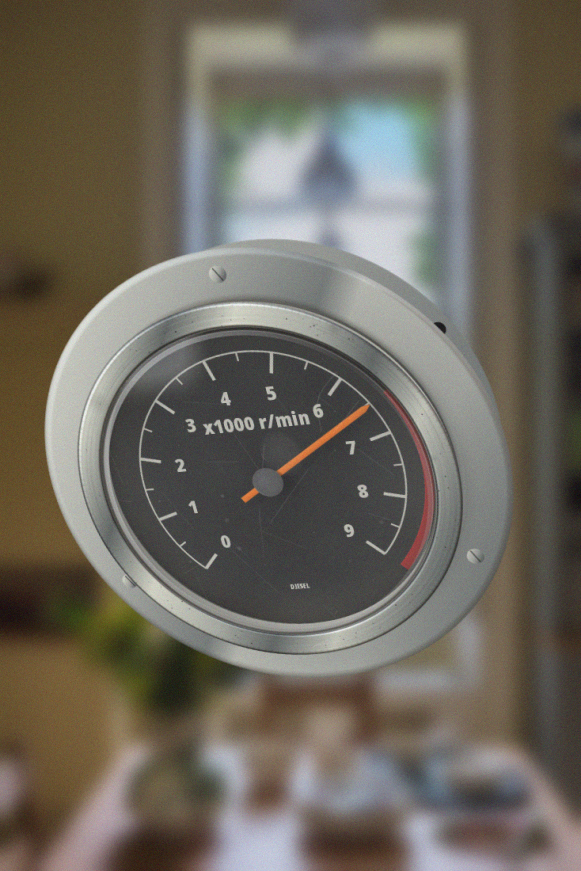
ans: rpm 6500
